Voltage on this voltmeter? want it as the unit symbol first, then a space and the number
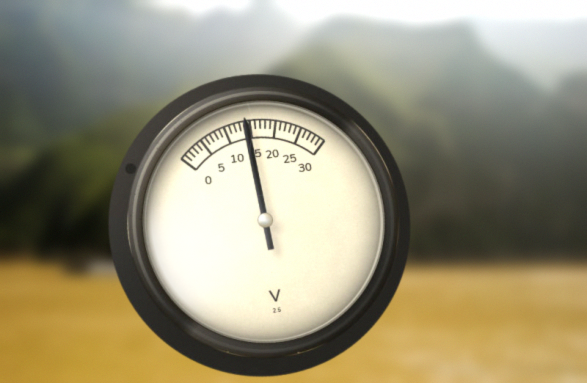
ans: V 14
